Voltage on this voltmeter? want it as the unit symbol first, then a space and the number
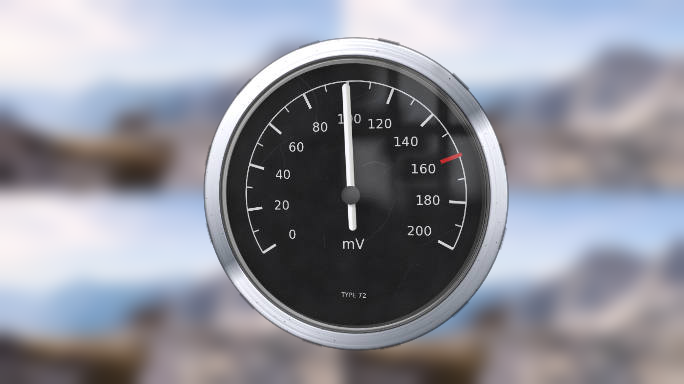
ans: mV 100
